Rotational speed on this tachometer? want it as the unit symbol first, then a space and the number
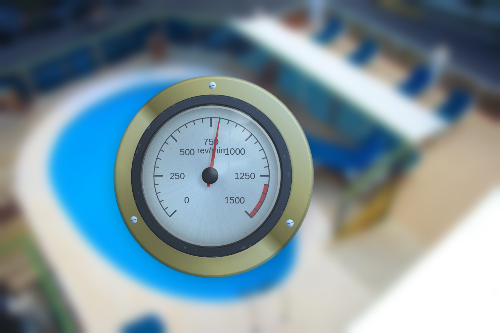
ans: rpm 800
